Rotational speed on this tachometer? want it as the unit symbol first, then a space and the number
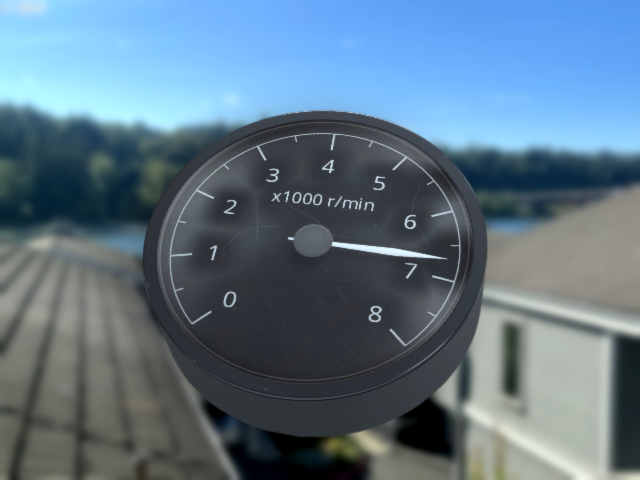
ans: rpm 6750
